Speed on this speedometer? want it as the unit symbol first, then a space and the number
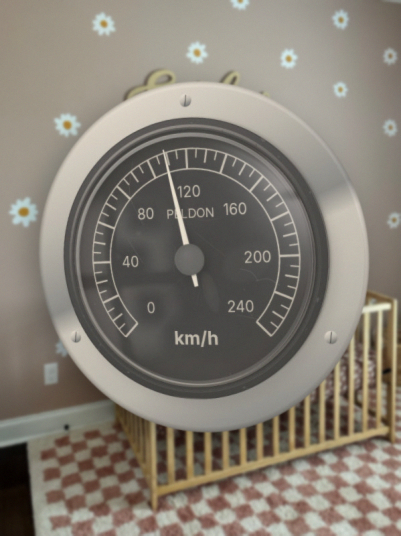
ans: km/h 110
